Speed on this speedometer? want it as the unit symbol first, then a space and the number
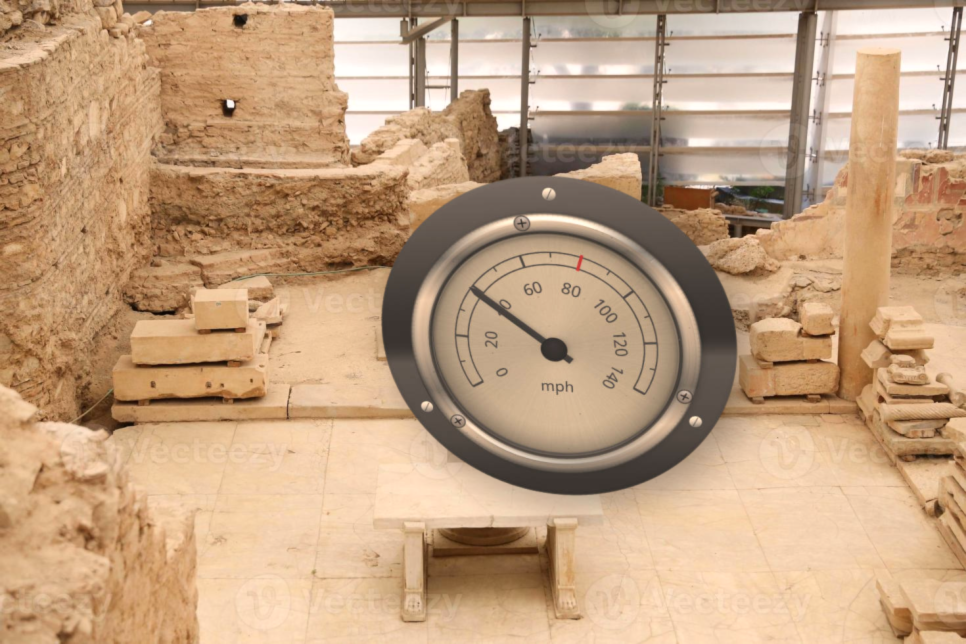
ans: mph 40
